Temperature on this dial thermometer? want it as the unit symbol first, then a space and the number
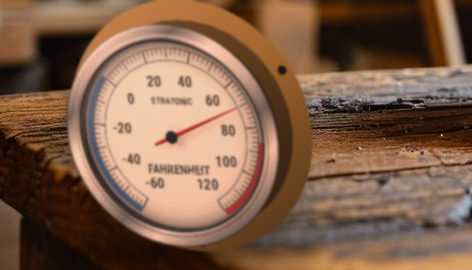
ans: °F 70
